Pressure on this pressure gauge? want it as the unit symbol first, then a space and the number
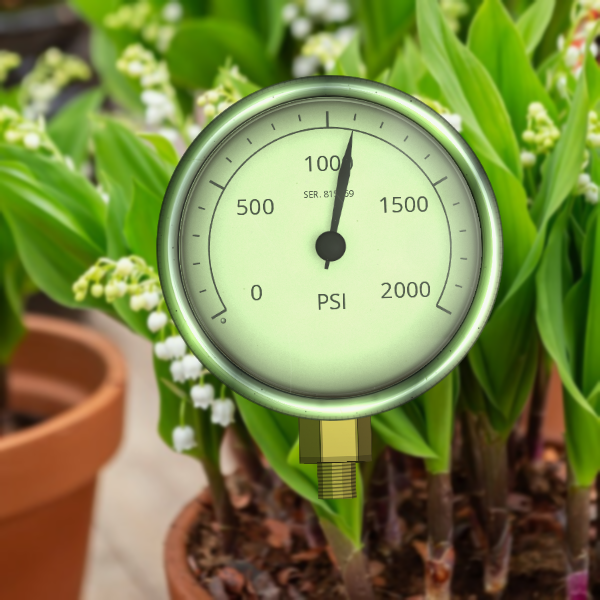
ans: psi 1100
